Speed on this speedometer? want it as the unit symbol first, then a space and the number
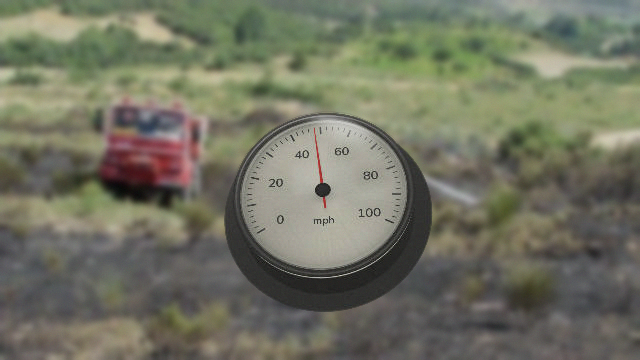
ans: mph 48
